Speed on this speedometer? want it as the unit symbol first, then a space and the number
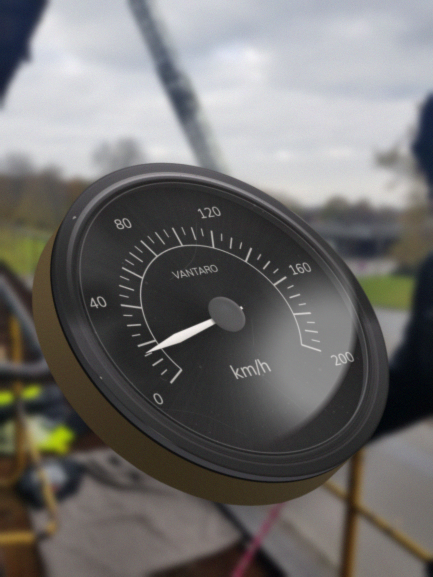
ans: km/h 15
